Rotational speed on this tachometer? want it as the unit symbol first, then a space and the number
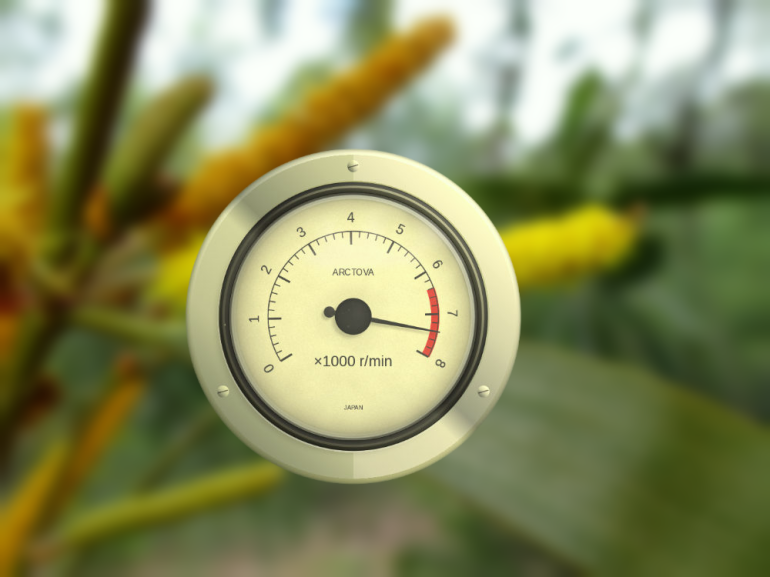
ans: rpm 7400
